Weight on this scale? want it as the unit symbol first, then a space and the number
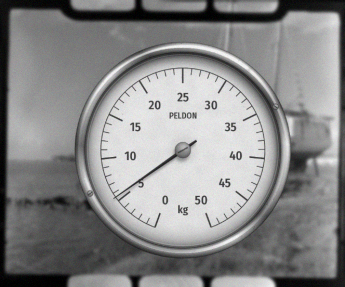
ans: kg 5.5
